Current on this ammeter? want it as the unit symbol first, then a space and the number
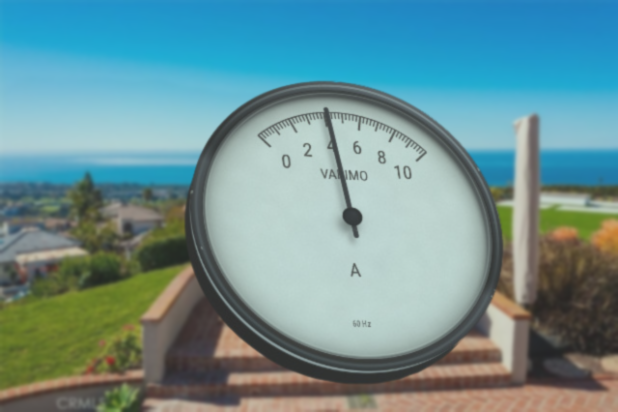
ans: A 4
